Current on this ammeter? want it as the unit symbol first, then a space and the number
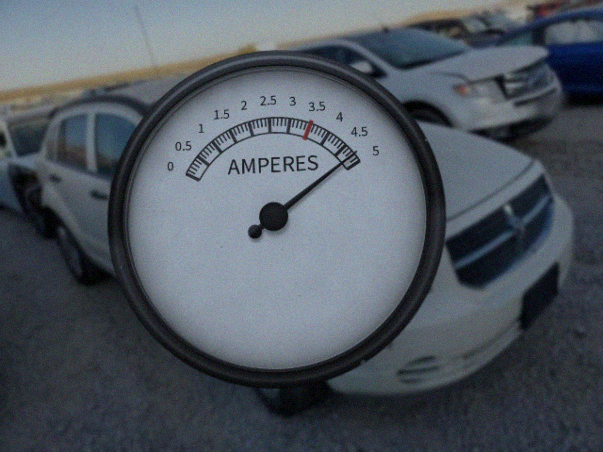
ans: A 4.8
